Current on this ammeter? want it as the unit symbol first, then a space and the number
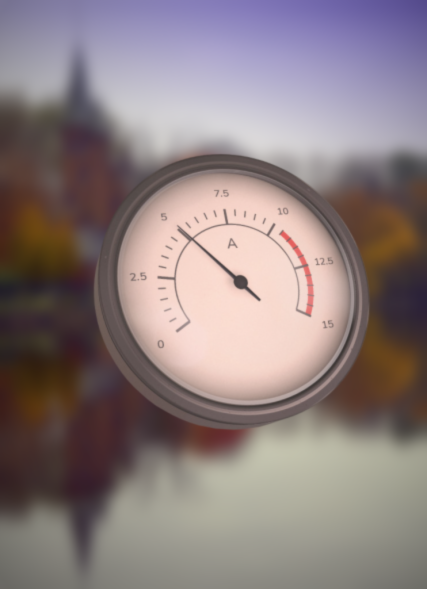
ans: A 5
